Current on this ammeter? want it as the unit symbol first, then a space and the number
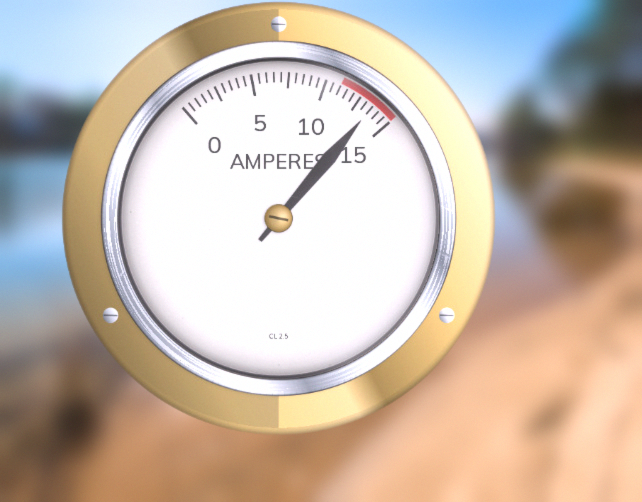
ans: A 13.5
